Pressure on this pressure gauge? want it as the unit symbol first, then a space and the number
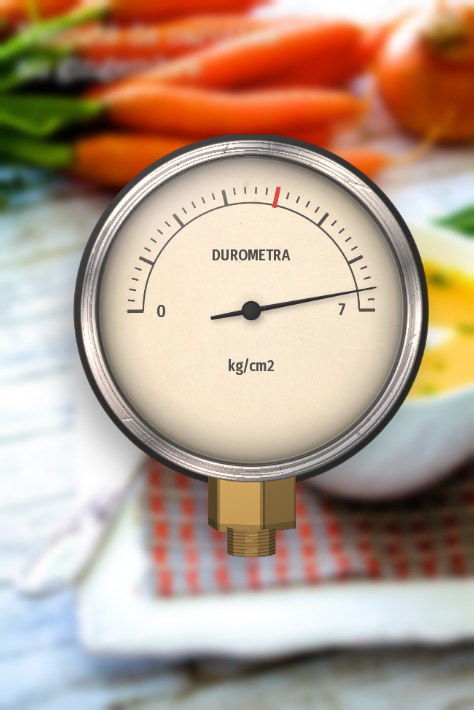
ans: kg/cm² 6.6
